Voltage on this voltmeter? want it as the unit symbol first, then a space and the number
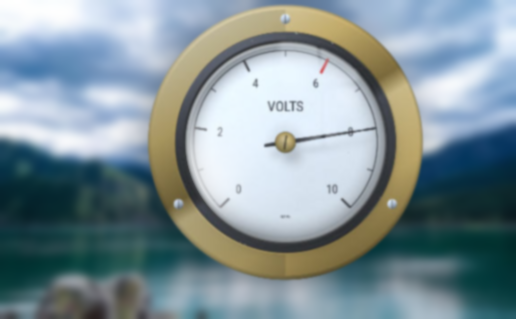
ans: V 8
